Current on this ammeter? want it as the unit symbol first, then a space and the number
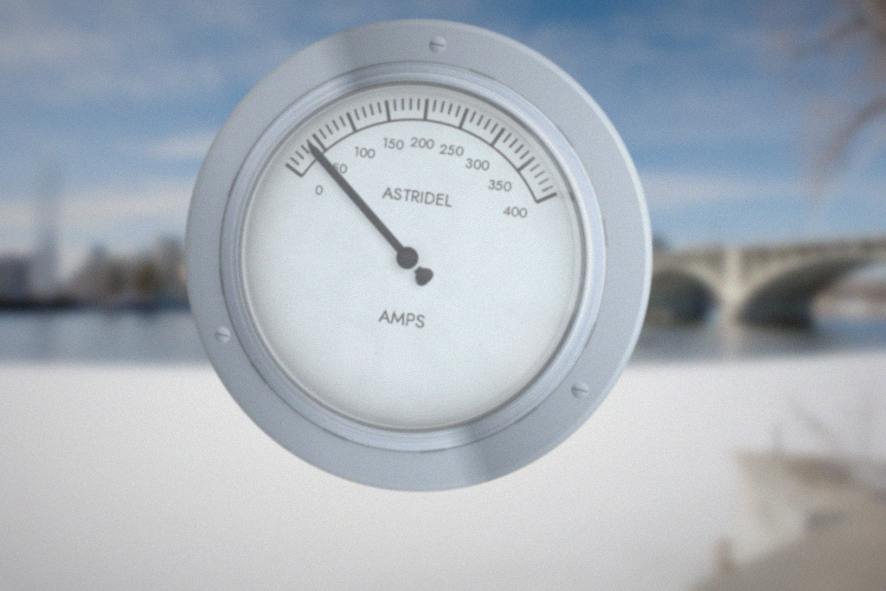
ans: A 40
